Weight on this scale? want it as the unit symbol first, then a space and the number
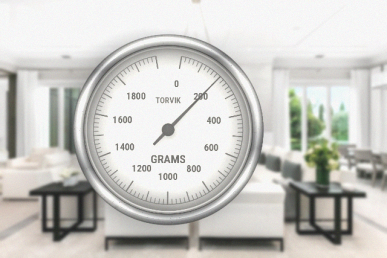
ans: g 200
